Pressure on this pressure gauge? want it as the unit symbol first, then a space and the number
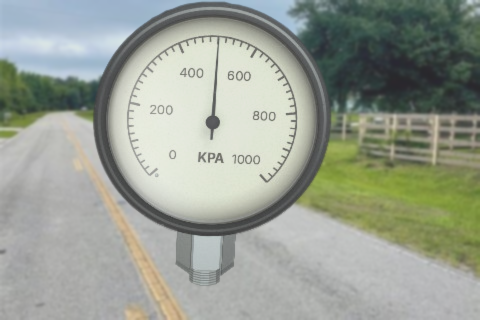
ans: kPa 500
